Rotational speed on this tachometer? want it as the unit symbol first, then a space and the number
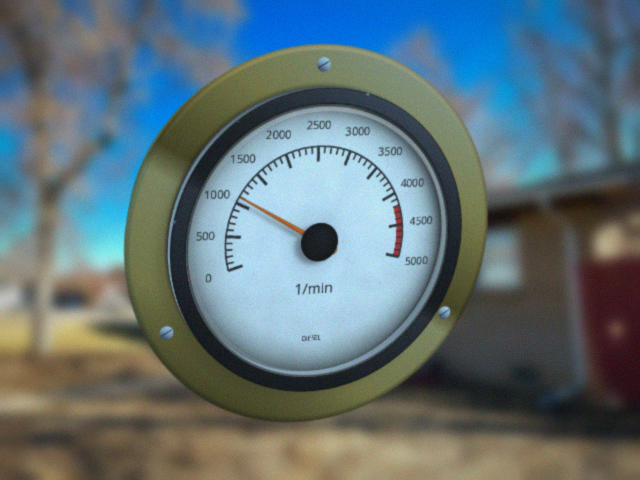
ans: rpm 1100
